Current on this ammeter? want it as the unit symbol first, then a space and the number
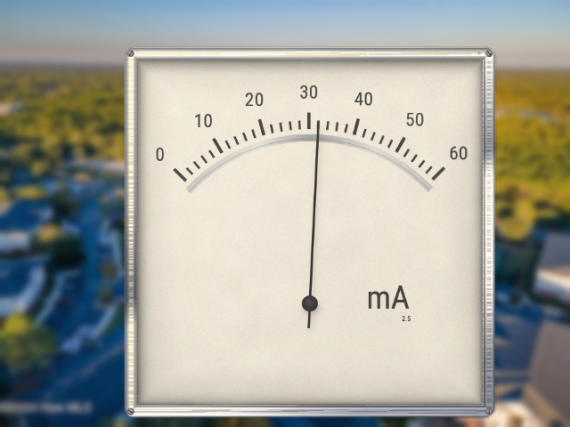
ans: mA 32
